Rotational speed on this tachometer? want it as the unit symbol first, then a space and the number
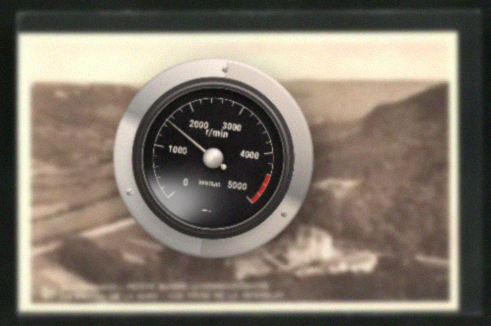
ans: rpm 1500
